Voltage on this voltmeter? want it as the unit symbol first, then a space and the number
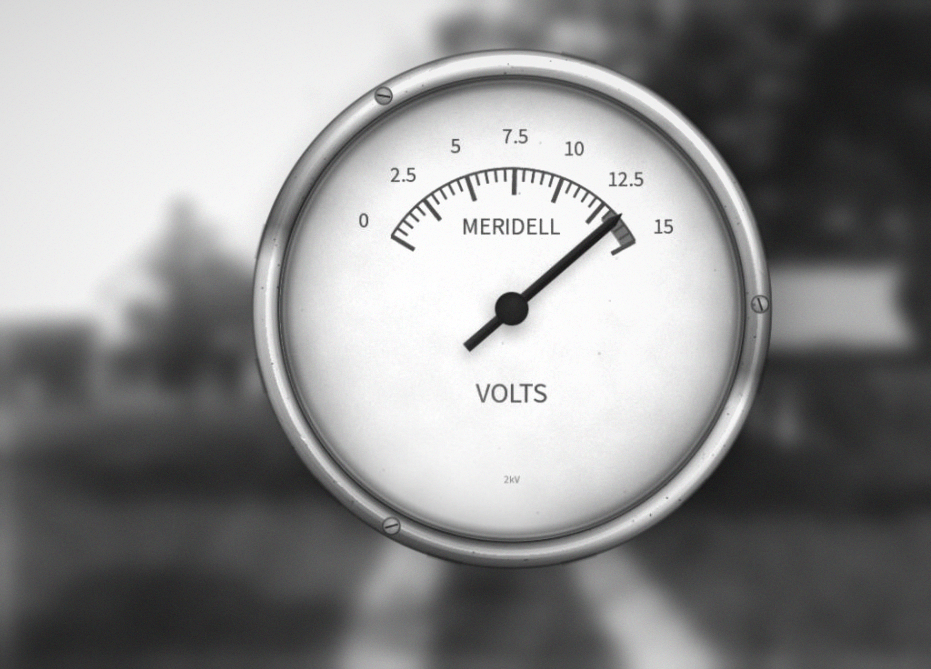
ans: V 13.5
